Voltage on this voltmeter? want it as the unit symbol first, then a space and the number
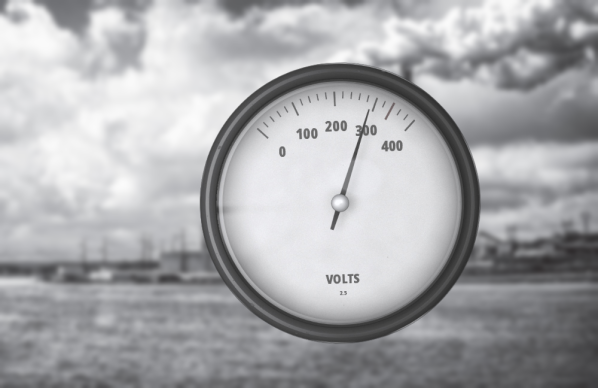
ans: V 290
